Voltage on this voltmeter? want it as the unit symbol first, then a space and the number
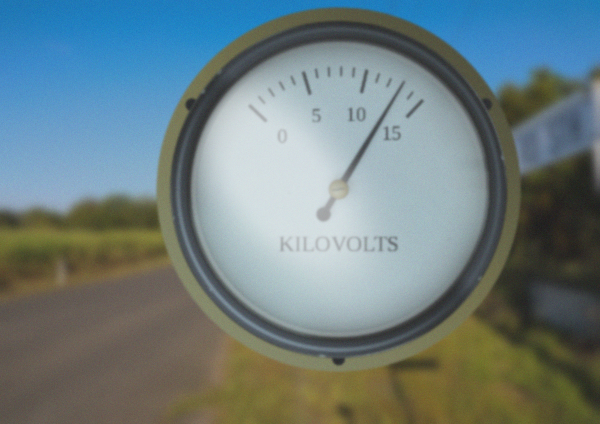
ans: kV 13
